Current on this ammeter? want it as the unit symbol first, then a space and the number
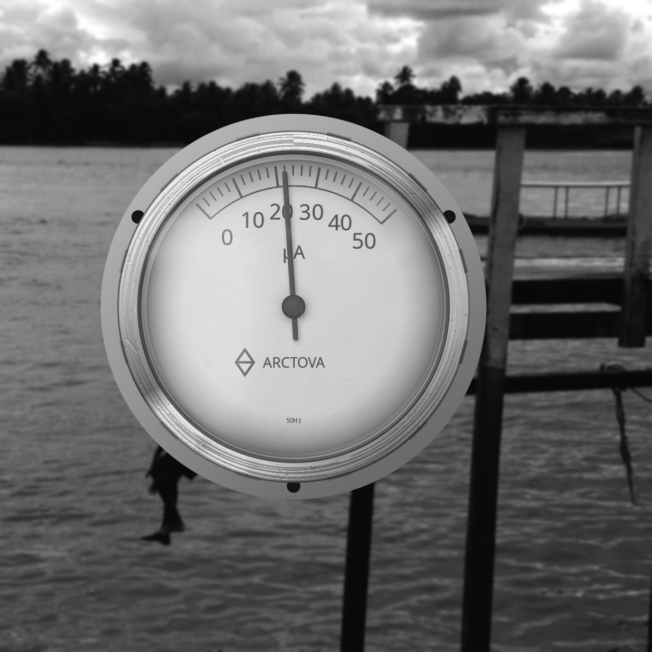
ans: µA 22
